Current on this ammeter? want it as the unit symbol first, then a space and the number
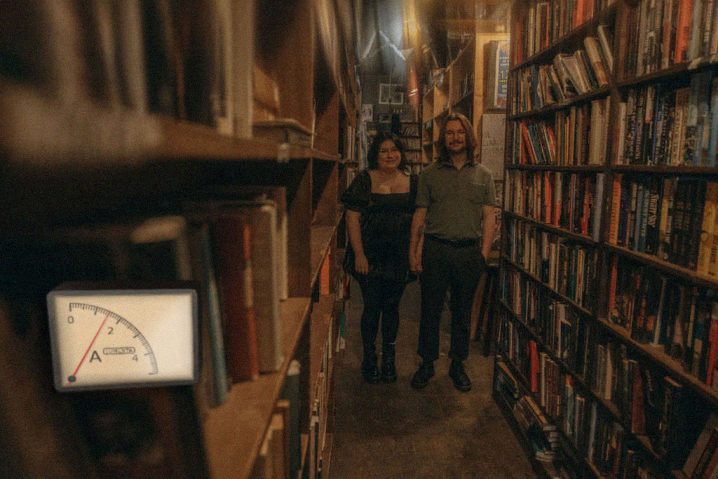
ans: A 1.5
